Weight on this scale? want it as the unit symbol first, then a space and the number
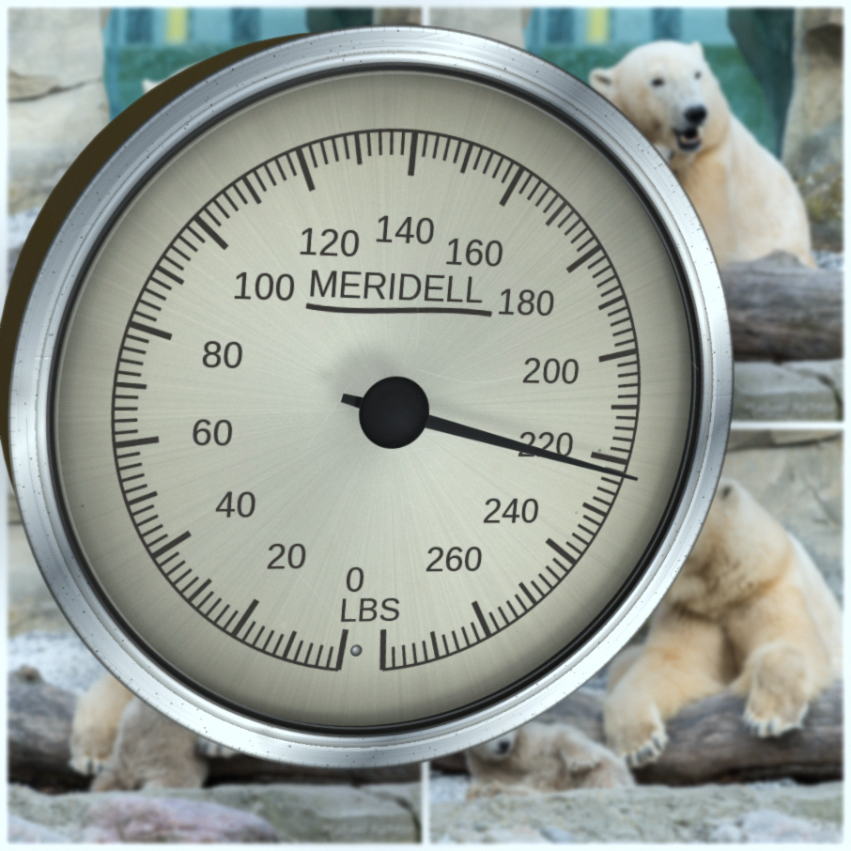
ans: lb 222
